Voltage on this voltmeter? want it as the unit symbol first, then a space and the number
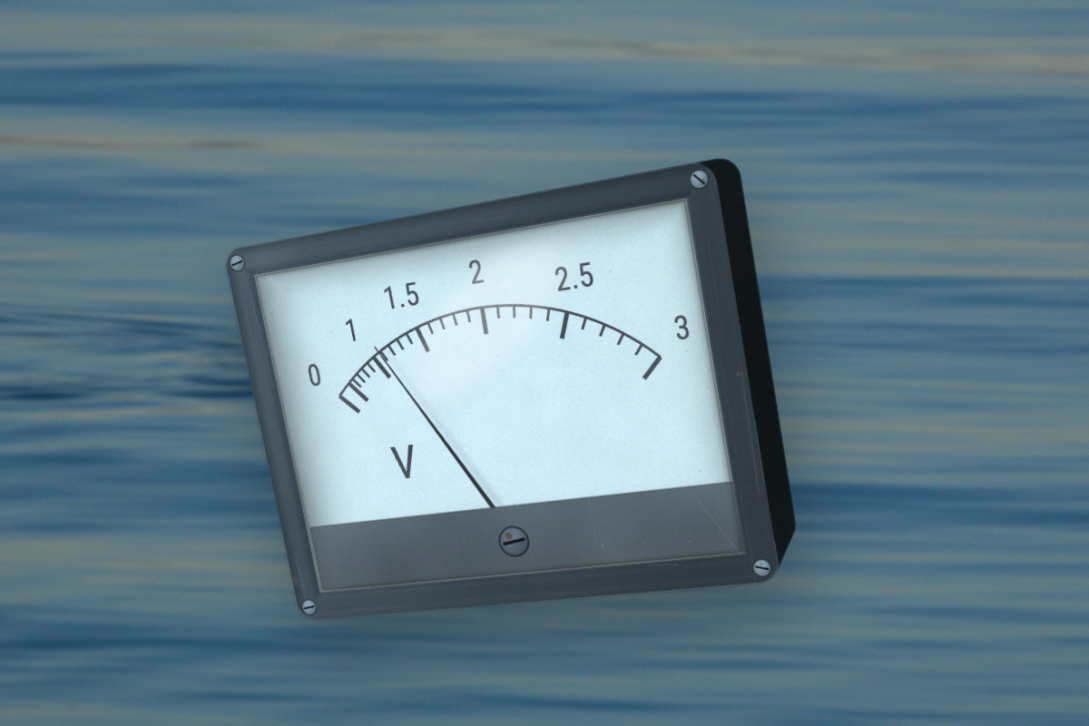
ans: V 1.1
